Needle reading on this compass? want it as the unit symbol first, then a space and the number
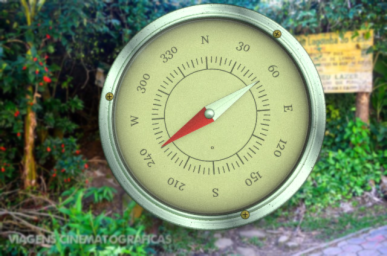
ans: ° 240
